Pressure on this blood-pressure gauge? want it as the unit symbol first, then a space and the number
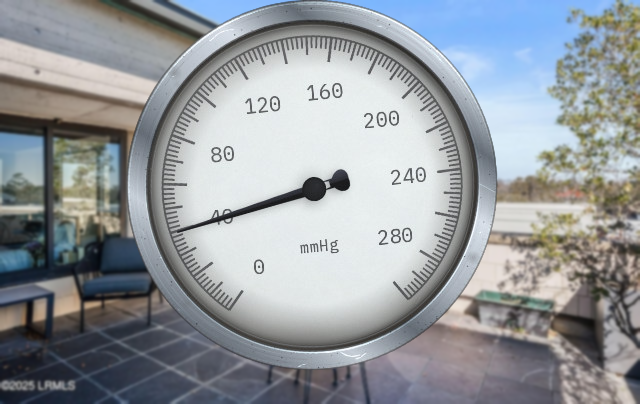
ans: mmHg 40
